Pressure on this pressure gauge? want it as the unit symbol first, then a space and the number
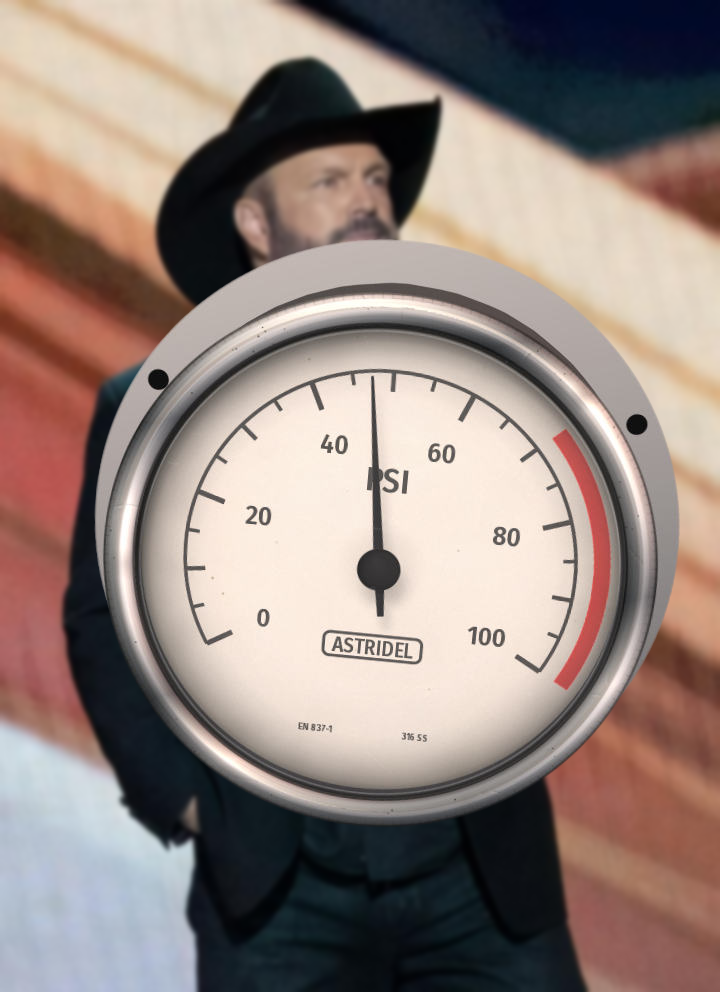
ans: psi 47.5
